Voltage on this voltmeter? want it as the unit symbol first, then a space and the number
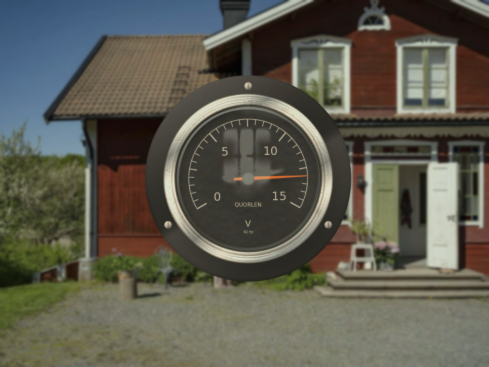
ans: V 13
